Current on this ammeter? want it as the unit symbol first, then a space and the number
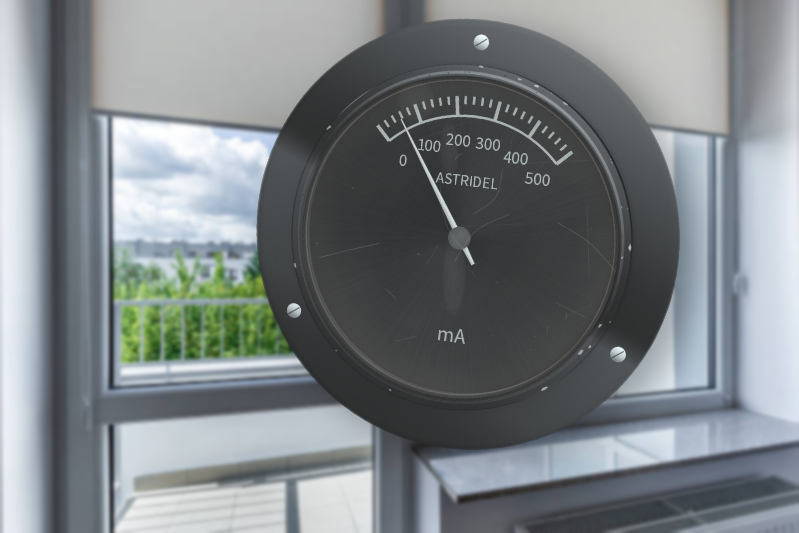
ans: mA 60
